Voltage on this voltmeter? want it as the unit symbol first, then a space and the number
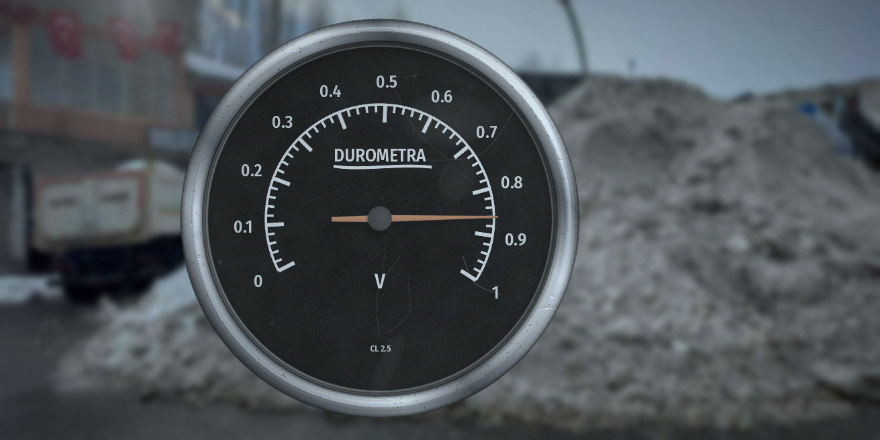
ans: V 0.86
